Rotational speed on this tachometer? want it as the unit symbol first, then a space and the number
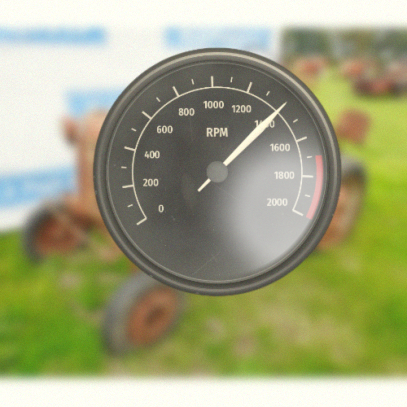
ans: rpm 1400
